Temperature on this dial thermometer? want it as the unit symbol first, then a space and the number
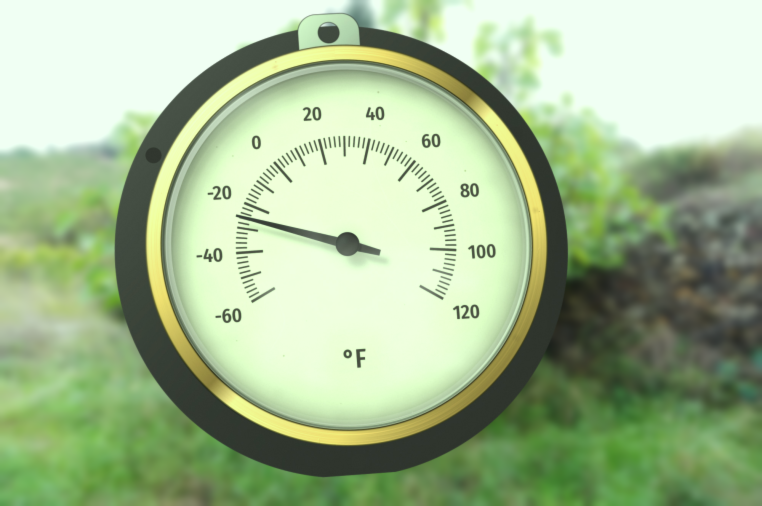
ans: °F -26
